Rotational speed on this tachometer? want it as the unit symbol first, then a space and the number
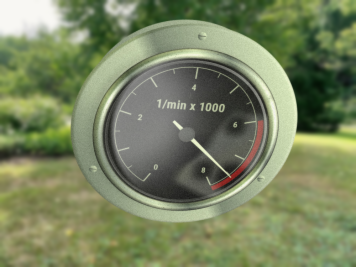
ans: rpm 7500
